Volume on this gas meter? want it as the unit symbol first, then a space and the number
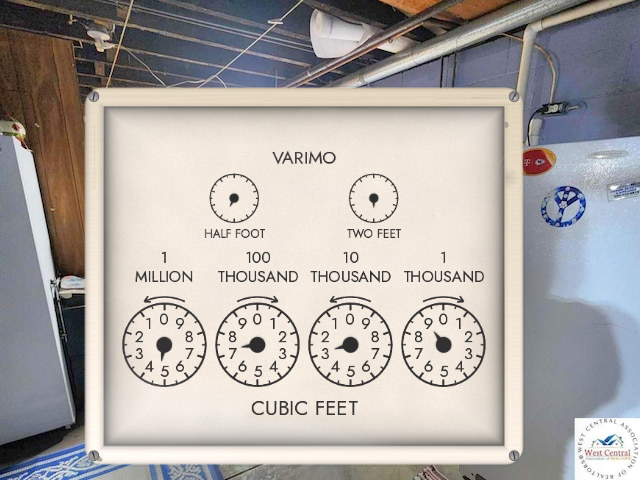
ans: ft³ 472900
